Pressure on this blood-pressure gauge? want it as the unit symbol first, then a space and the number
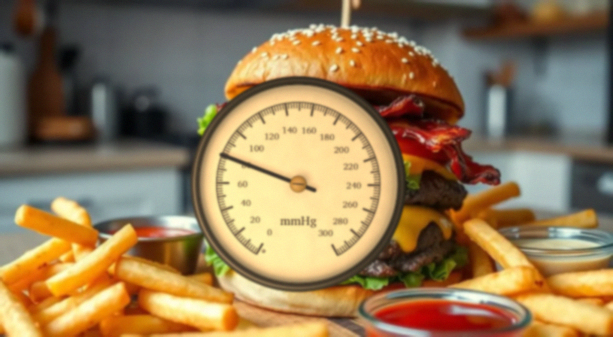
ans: mmHg 80
